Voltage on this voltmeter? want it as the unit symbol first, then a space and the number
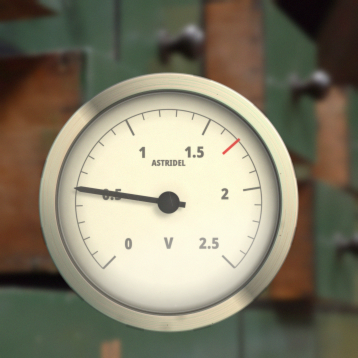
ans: V 0.5
